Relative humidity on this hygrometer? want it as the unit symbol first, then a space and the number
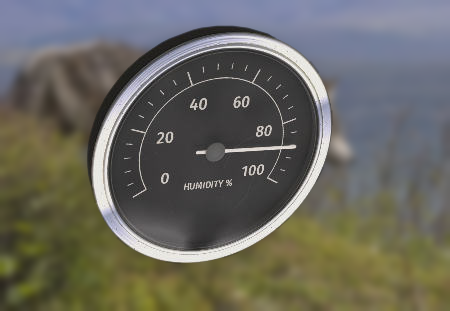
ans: % 88
